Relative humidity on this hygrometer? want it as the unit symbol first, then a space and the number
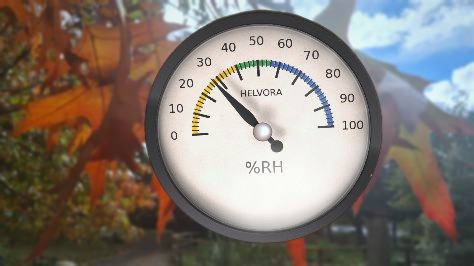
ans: % 28
